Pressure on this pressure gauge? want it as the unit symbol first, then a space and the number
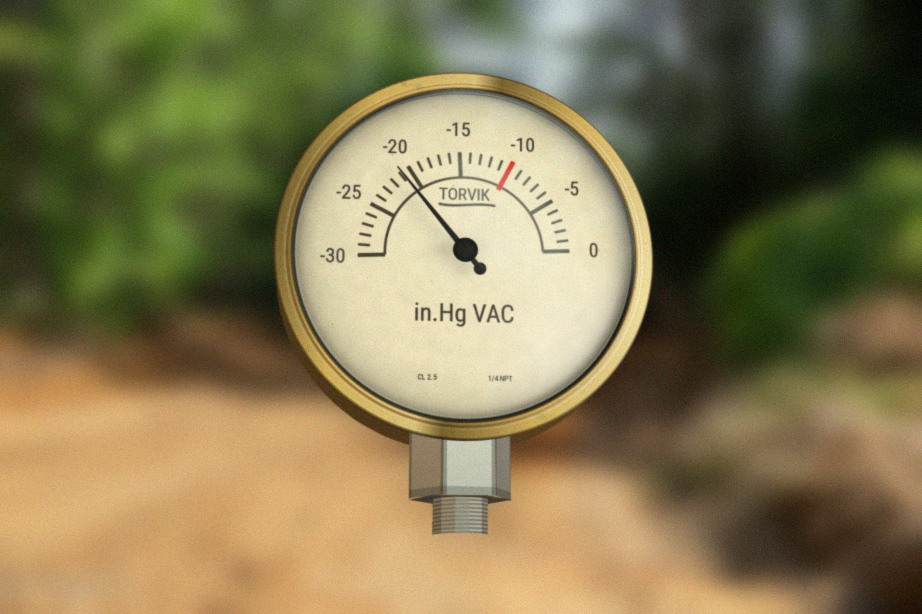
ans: inHg -21
